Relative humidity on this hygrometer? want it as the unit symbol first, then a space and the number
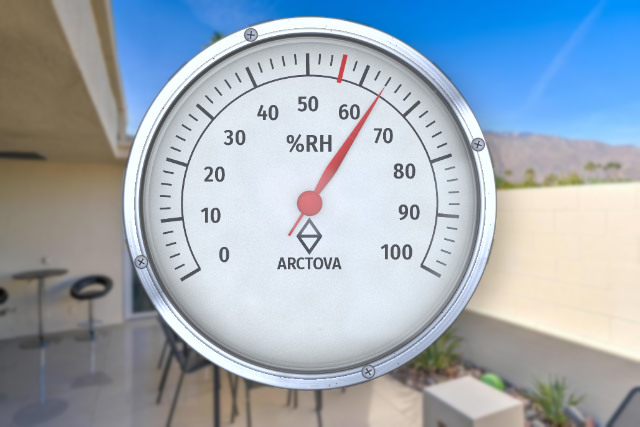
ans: % 64
